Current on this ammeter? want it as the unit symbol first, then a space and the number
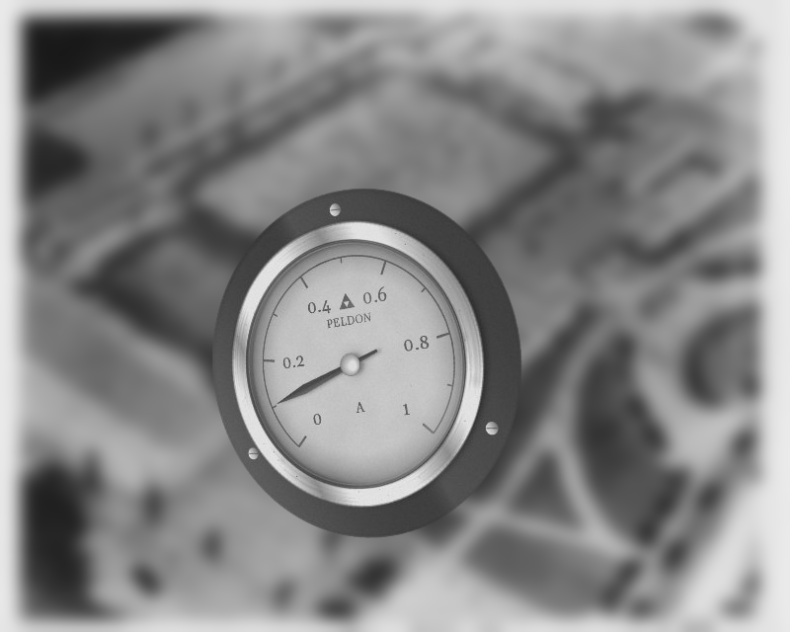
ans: A 0.1
